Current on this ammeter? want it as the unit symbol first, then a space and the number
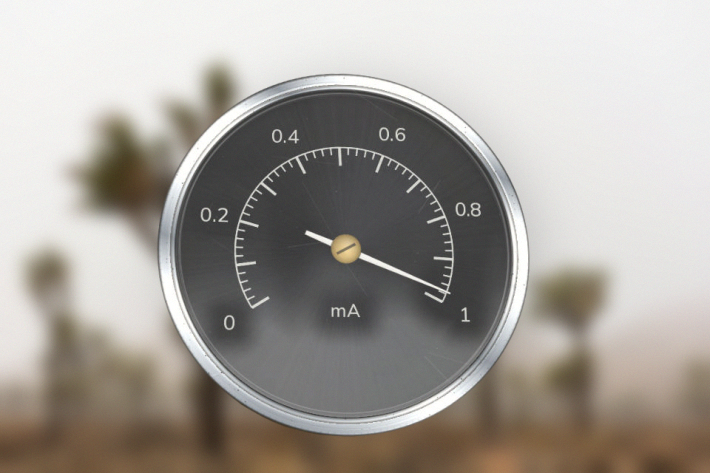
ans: mA 0.98
